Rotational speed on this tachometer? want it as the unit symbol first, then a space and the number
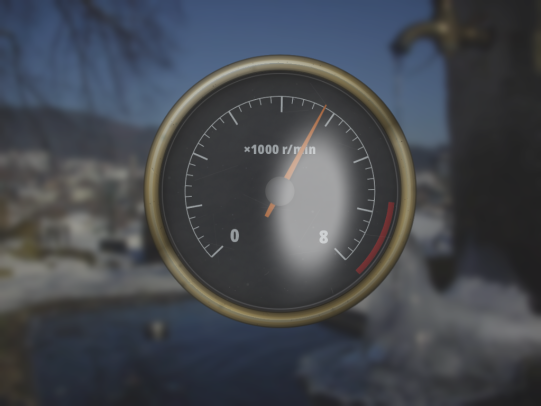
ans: rpm 4800
